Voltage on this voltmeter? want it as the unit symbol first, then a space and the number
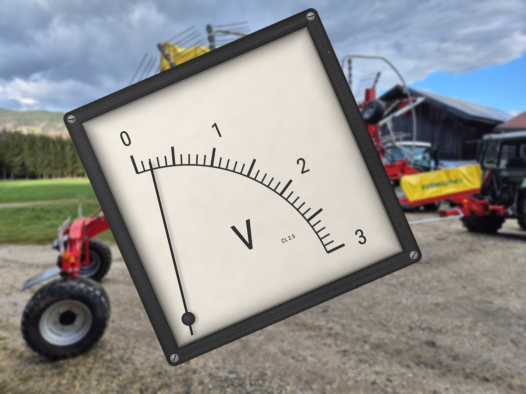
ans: V 0.2
